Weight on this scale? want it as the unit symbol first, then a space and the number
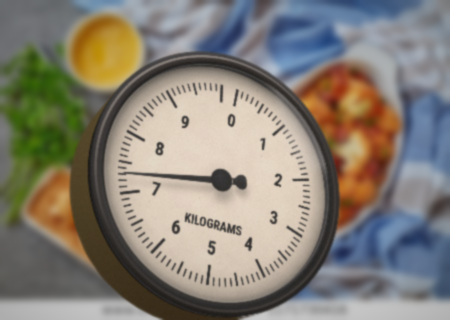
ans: kg 7.3
